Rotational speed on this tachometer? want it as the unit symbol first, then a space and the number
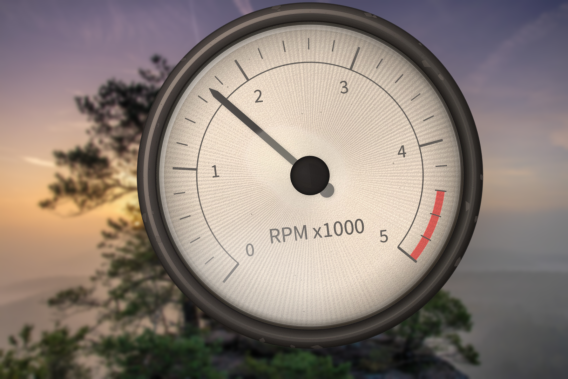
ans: rpm 1700
